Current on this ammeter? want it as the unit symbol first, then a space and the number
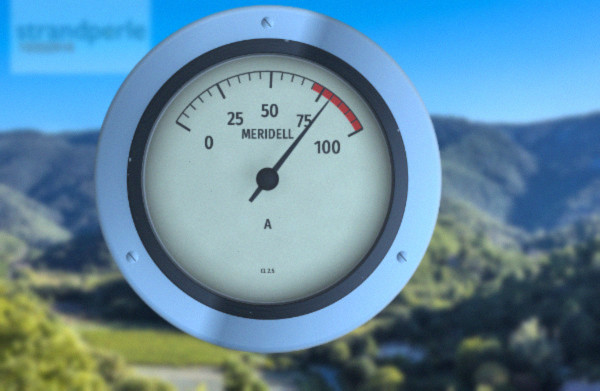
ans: A 80
